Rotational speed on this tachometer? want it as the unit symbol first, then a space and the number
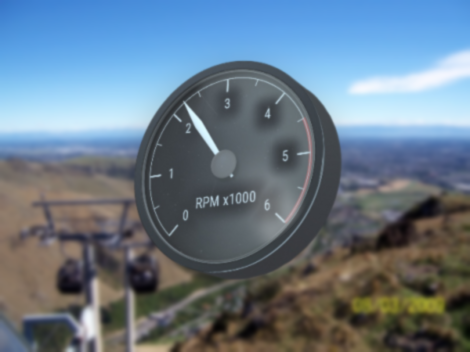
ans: rpm 2250
